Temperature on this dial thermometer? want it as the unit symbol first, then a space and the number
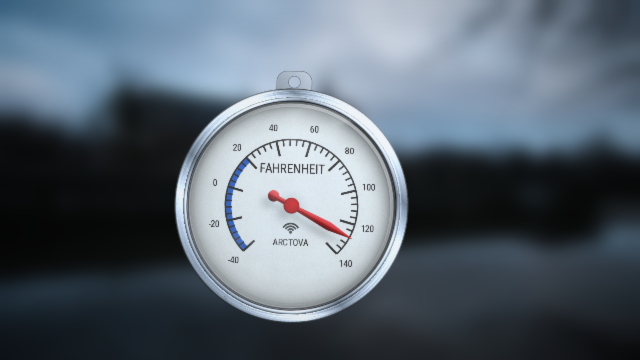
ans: °F 128
